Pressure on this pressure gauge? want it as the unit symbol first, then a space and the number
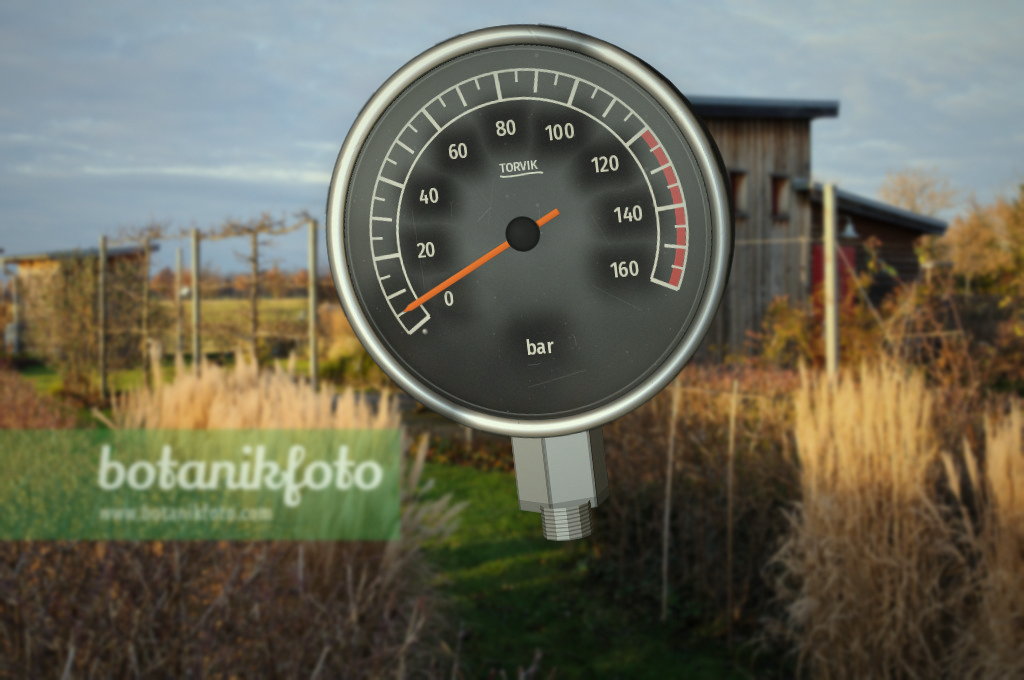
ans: bar 5
